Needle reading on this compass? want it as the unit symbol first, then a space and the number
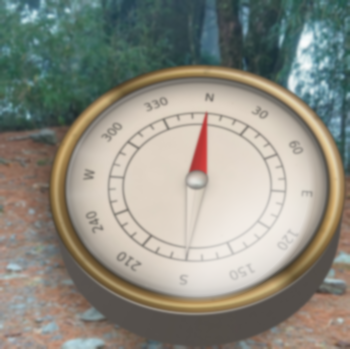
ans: ° 0
